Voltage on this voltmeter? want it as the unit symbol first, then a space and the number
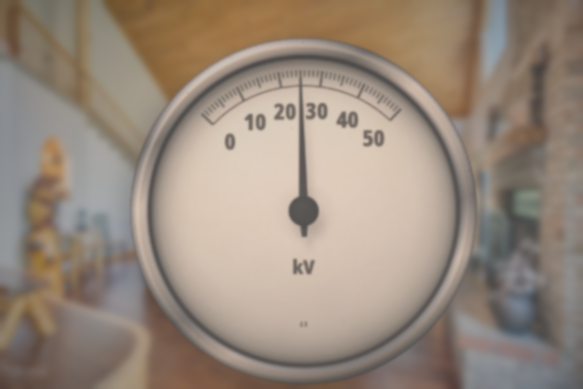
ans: kV 25
